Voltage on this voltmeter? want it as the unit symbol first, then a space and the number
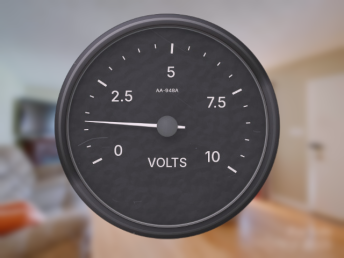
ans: V 1.25
